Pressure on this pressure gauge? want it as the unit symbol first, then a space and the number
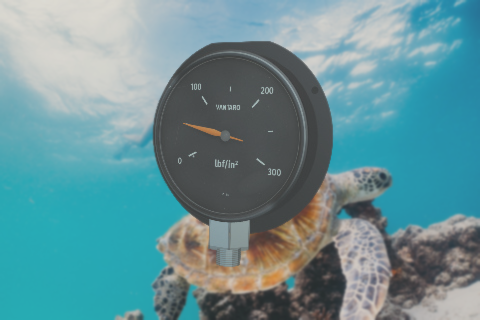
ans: psi 50
